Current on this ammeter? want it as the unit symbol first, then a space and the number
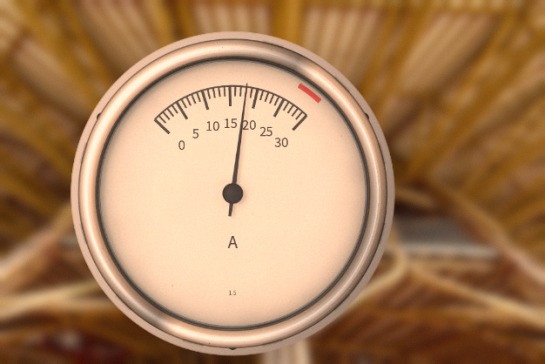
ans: A 18
